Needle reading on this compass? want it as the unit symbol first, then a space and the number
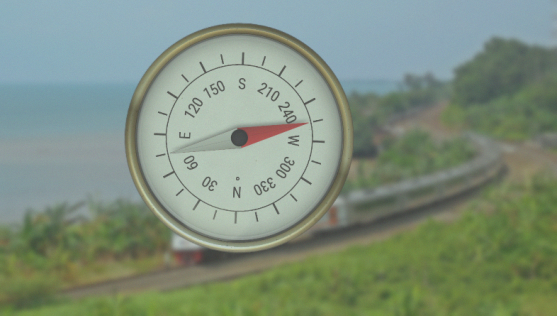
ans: ° 255
